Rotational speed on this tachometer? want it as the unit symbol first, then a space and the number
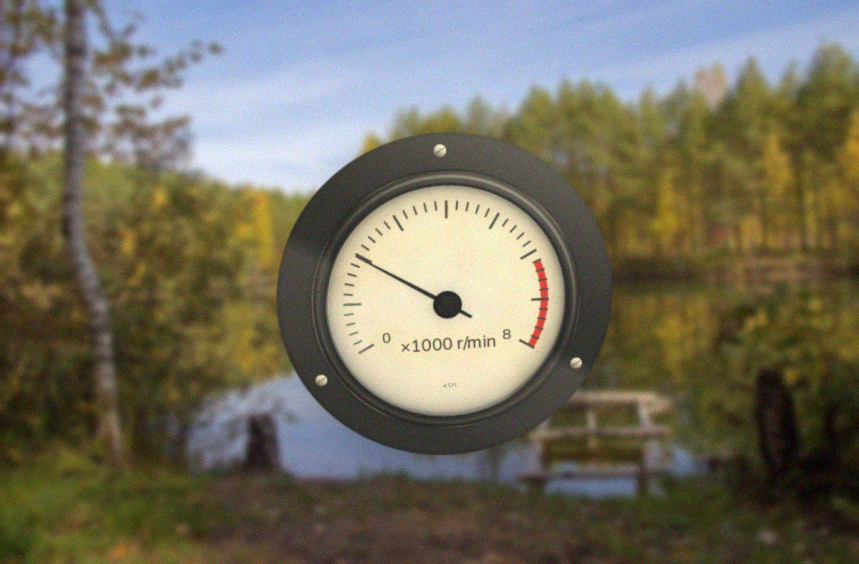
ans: rpm 2000
